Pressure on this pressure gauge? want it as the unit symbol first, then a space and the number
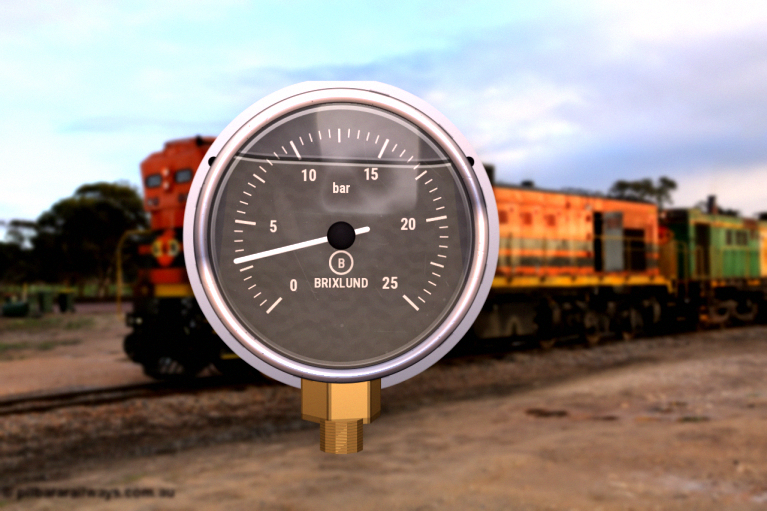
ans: bar 3
